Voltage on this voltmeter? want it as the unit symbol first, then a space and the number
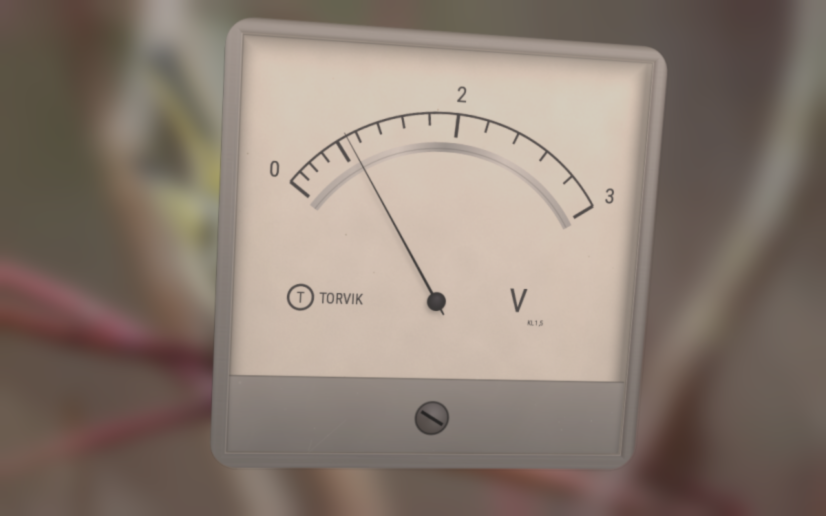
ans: V 1.1
